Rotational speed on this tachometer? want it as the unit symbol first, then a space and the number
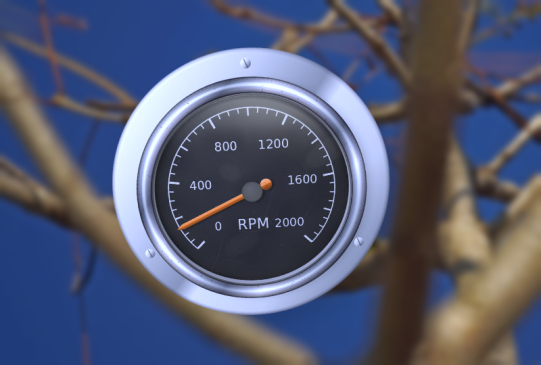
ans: rpm 150
